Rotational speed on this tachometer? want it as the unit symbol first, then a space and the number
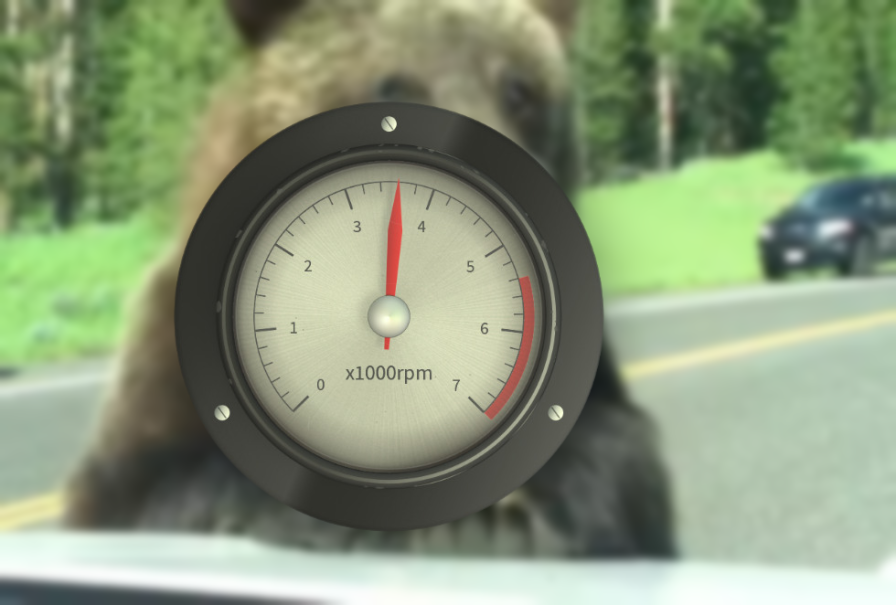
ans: rpm 3600
